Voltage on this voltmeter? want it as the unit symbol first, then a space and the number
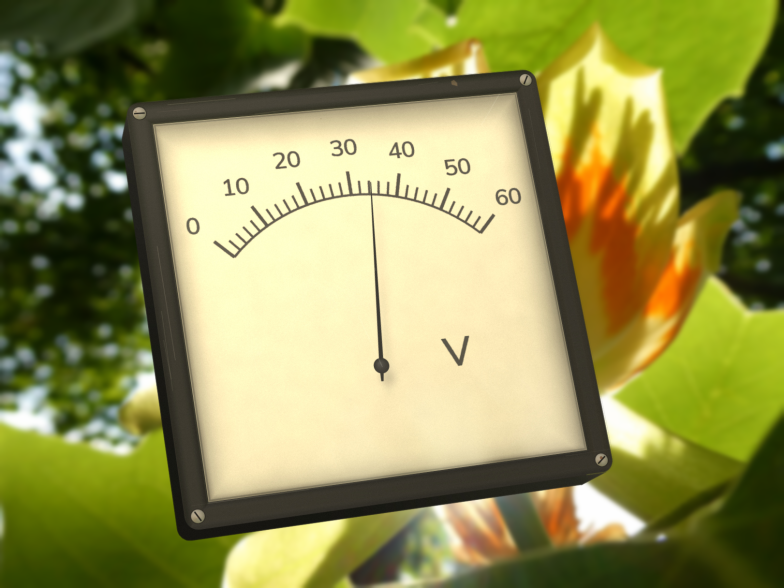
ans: V 34
